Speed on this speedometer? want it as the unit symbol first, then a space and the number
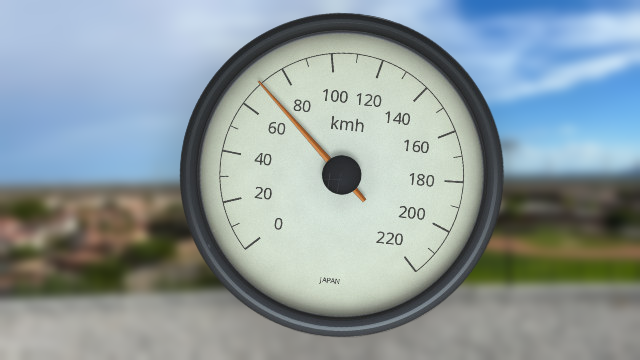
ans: km/h 70
